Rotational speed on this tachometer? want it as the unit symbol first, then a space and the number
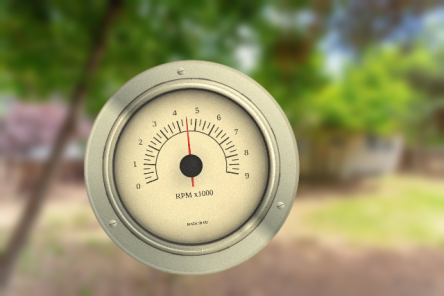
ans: rpm 4500
